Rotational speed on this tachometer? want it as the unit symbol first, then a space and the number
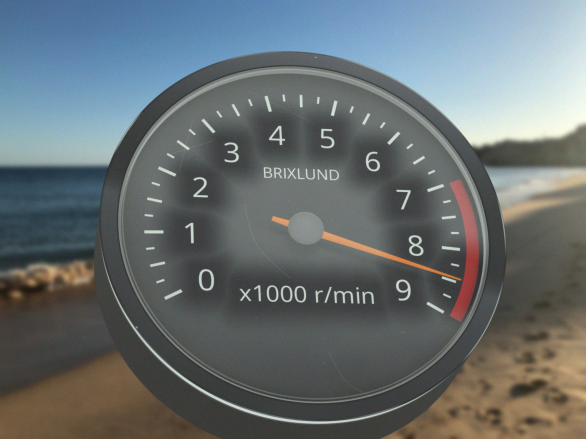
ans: rpm 8500
